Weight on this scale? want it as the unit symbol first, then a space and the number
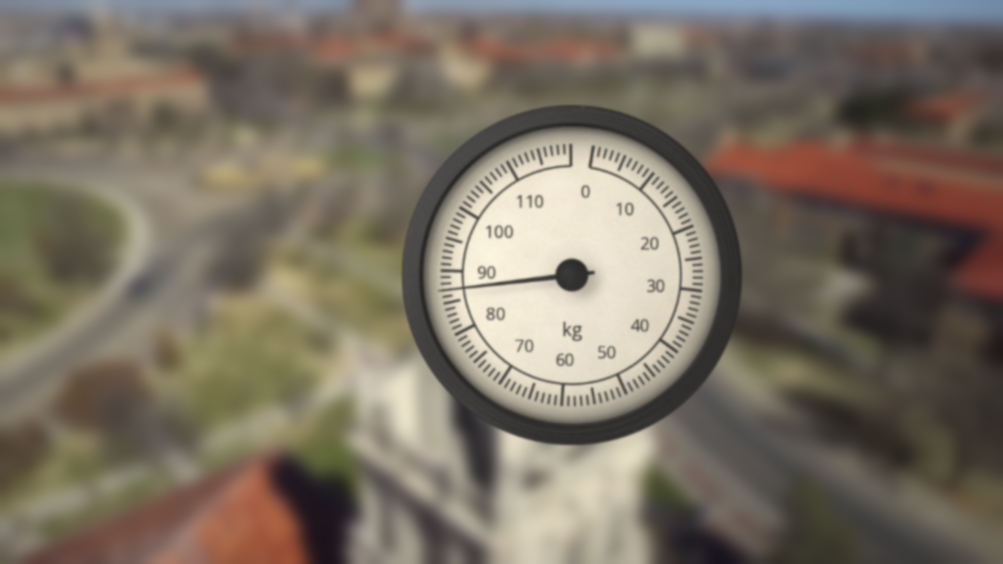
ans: kg 87
